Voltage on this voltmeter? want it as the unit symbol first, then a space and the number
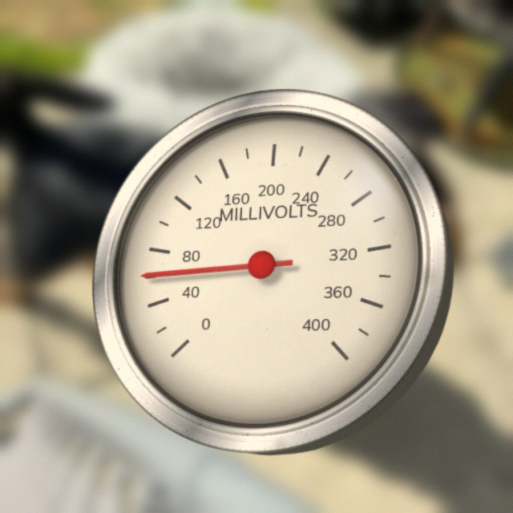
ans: mV 60
